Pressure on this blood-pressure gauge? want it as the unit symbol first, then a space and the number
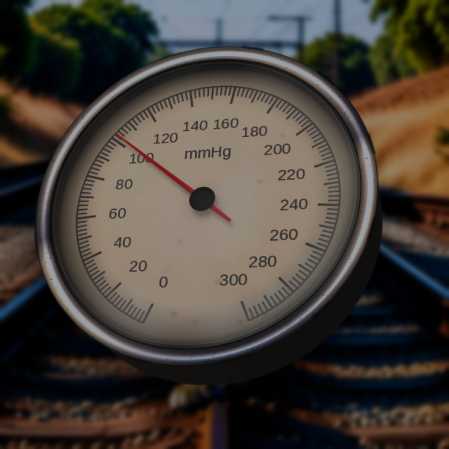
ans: mmHg 102
